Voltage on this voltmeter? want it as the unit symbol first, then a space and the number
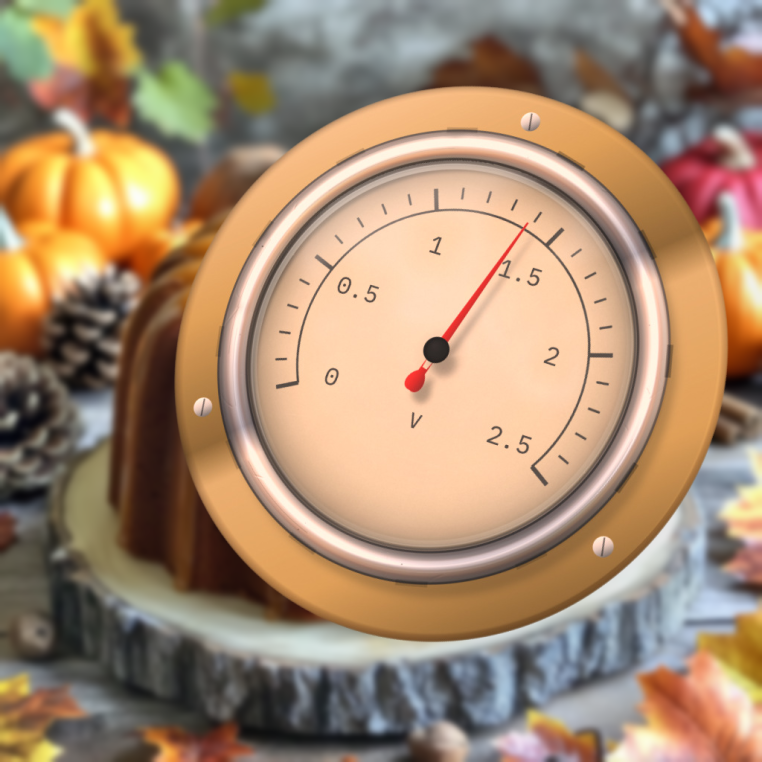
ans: V 1.4
